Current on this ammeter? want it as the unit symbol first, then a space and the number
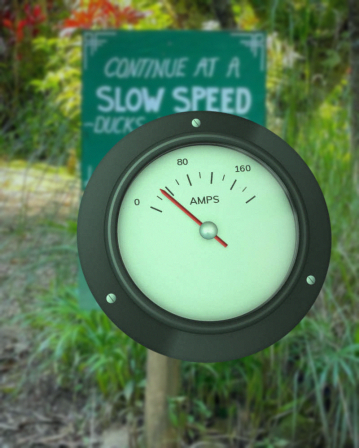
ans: A 30
